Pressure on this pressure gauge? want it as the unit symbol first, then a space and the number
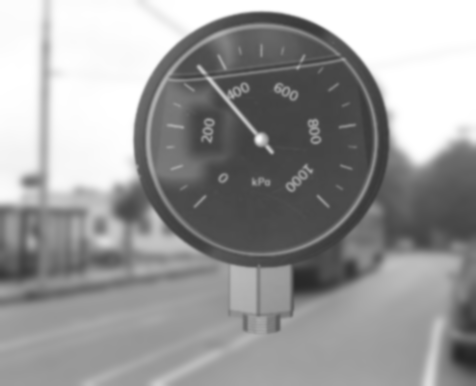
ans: kPa 350
